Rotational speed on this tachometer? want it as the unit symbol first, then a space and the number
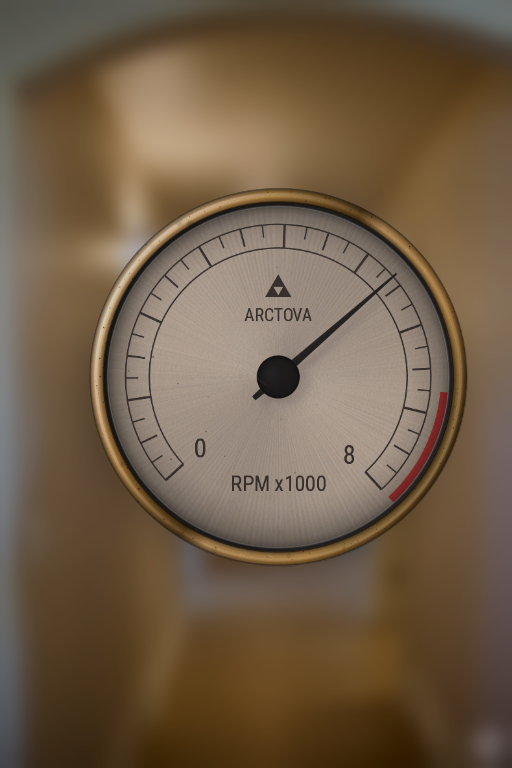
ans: rpm 5375
